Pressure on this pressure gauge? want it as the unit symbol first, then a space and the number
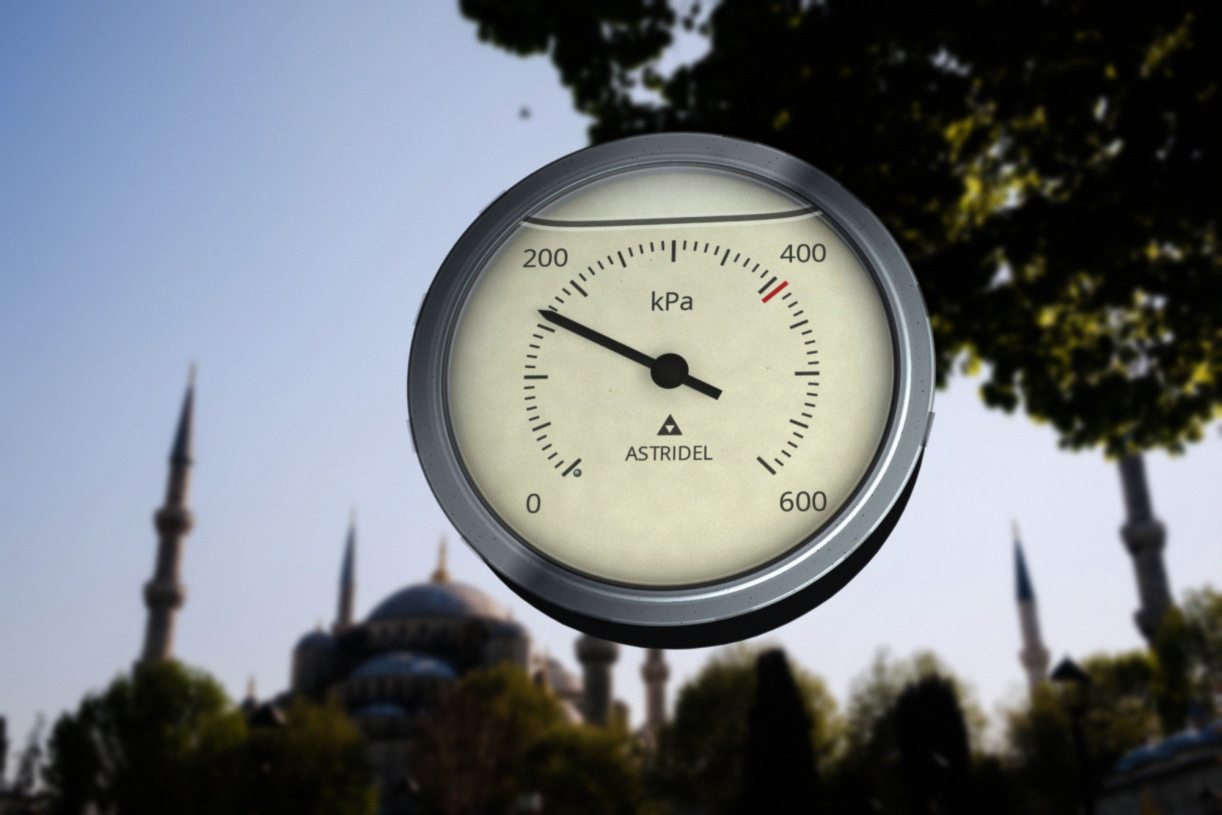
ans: kPa 160
